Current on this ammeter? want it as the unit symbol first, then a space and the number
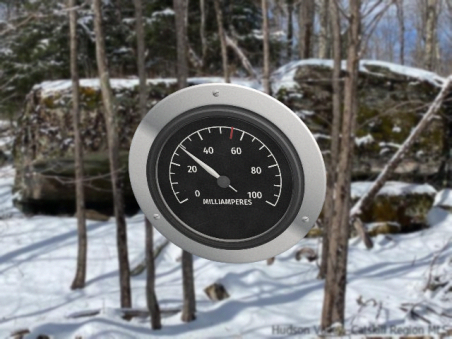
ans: mA 30
